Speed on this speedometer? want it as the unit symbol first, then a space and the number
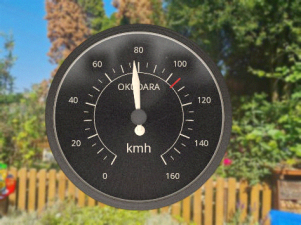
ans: km/h 77.5
